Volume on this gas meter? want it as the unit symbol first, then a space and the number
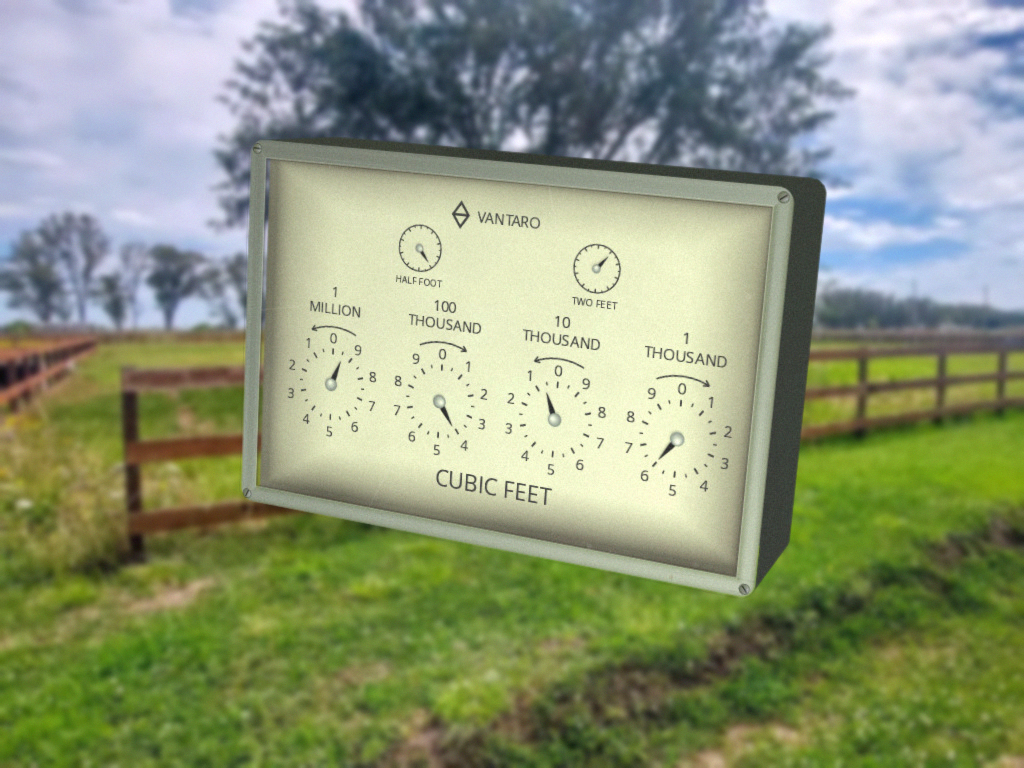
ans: ft³ 940600
